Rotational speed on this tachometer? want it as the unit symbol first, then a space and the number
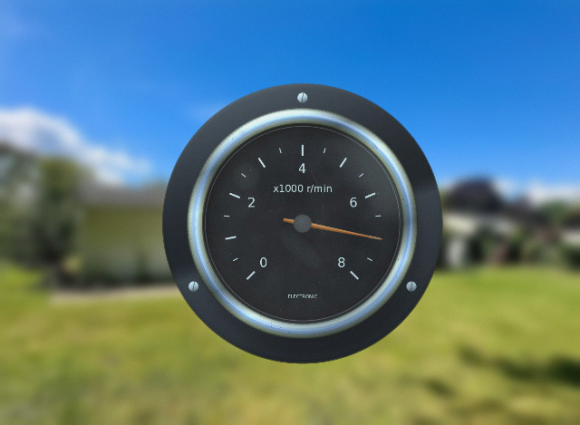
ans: rpm 7000
